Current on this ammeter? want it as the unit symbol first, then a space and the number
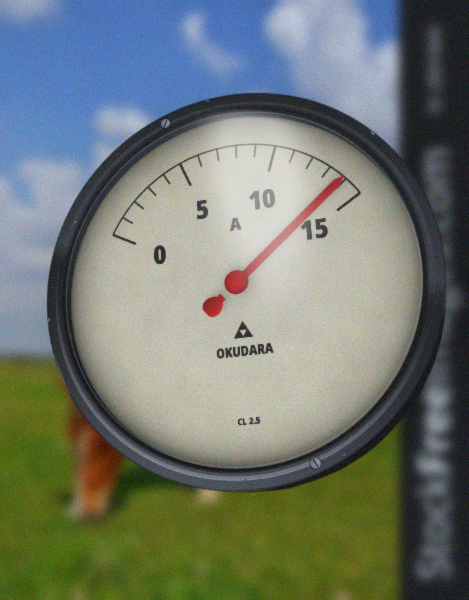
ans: A 14
